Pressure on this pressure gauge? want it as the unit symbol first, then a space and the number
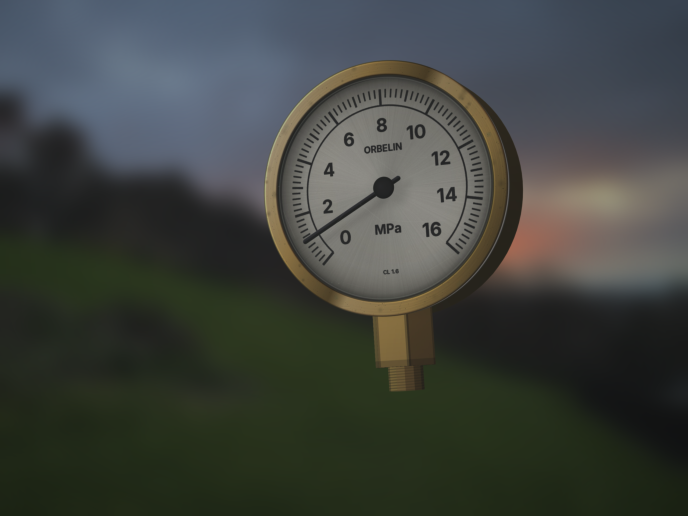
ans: MPa 1
